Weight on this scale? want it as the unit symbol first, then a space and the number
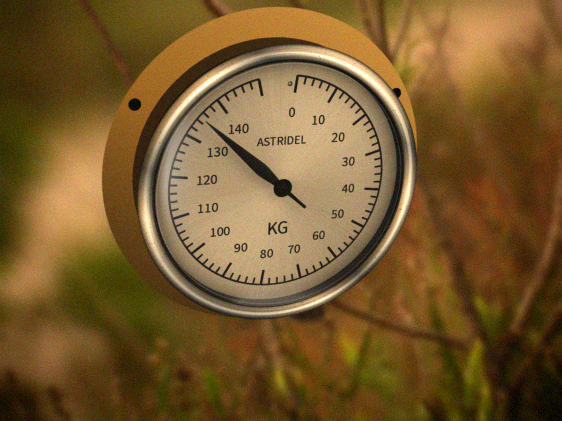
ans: kg 135
